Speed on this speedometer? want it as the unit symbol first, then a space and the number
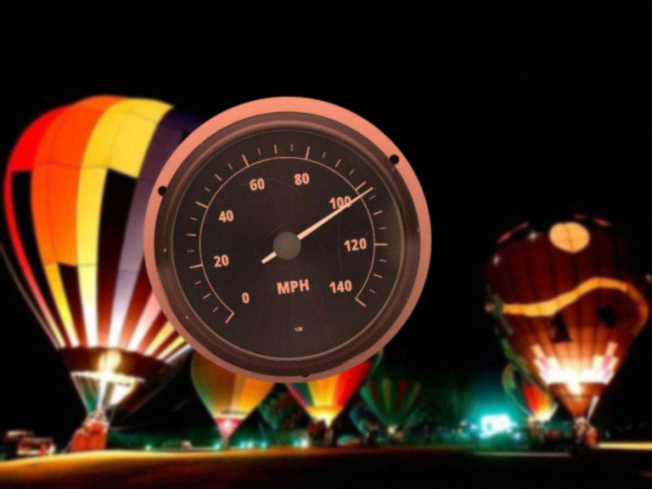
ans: mph 102.5
